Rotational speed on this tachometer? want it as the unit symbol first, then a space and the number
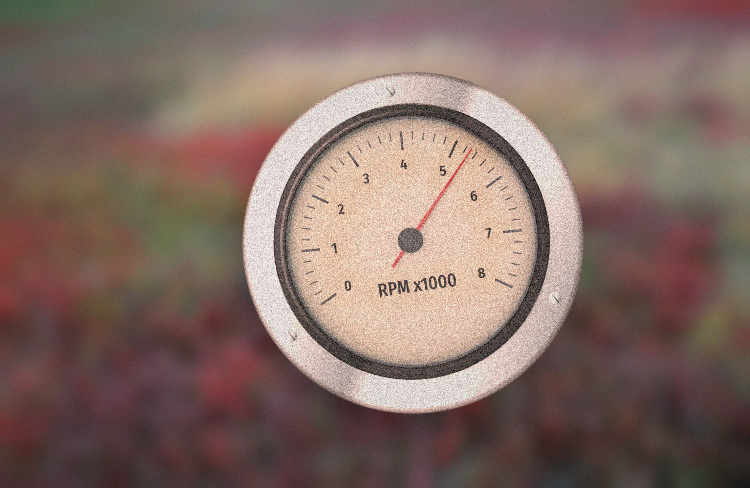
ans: rpm 5300
